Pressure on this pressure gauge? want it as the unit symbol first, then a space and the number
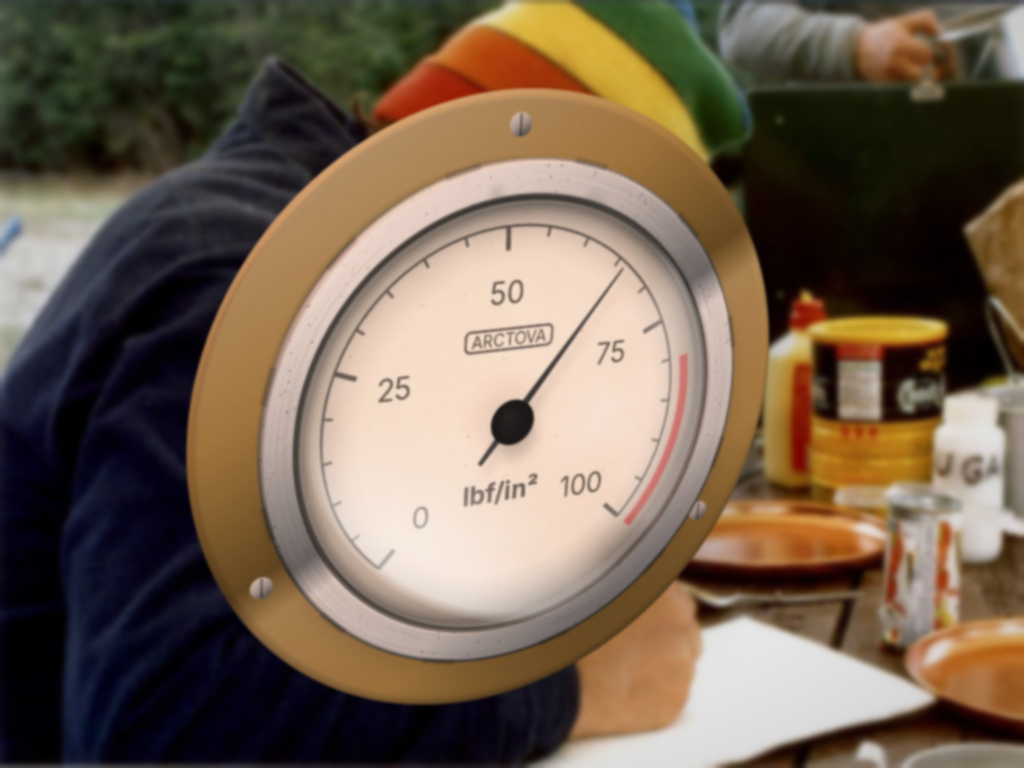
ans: psi 65
